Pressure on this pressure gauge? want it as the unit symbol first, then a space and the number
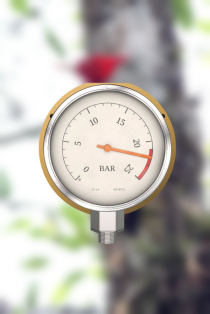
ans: bar 22
